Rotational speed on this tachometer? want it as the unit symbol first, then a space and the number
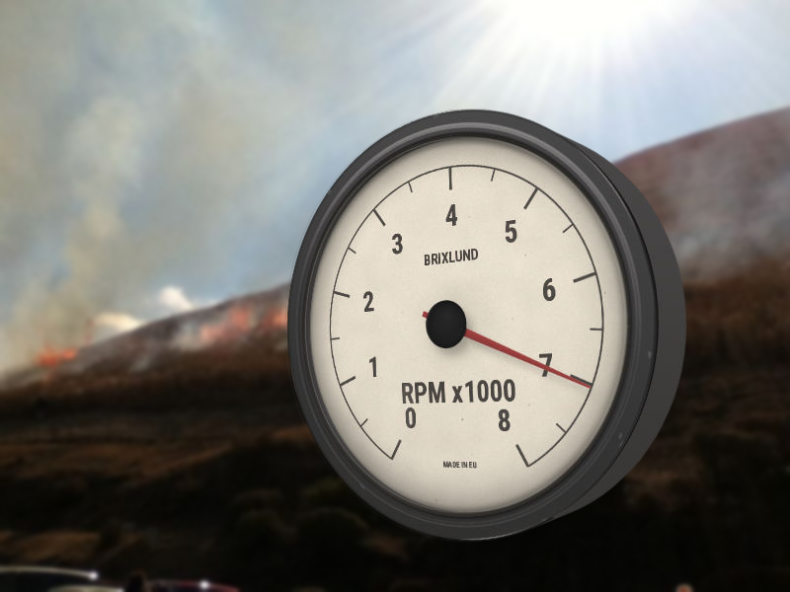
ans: rpm 7000
